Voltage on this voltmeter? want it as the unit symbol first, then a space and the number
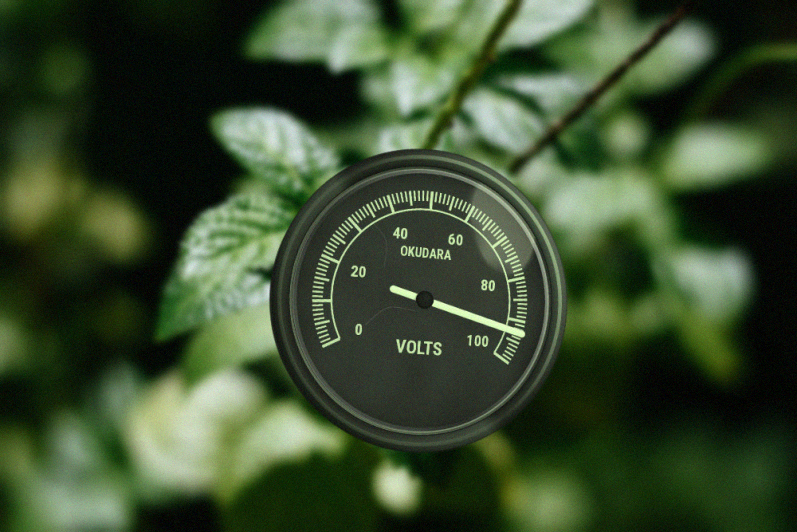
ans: V 93
